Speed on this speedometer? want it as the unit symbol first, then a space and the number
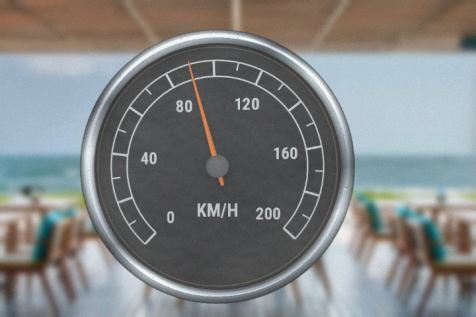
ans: km/h 90
